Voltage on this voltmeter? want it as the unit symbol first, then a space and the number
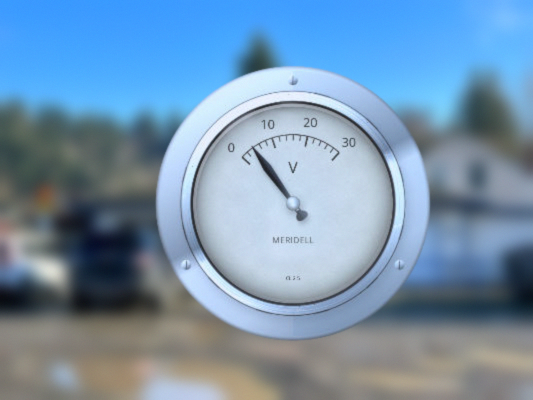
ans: V 4
